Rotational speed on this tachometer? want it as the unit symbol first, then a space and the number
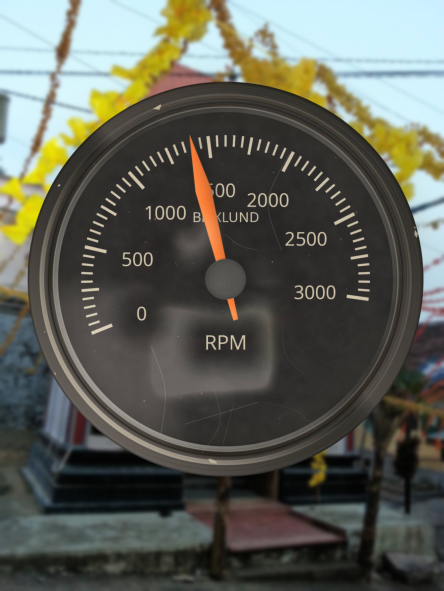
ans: rpm 1400
